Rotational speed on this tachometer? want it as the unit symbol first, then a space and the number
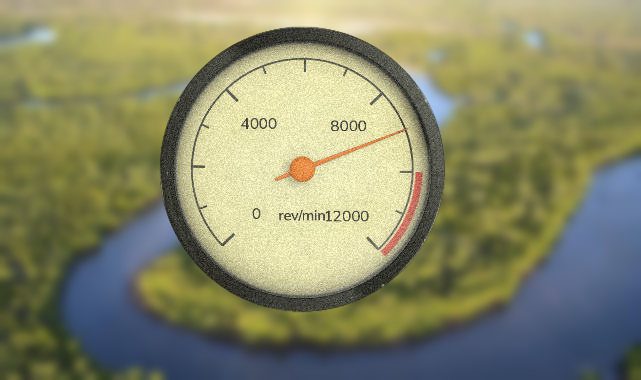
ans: rpm 9000
